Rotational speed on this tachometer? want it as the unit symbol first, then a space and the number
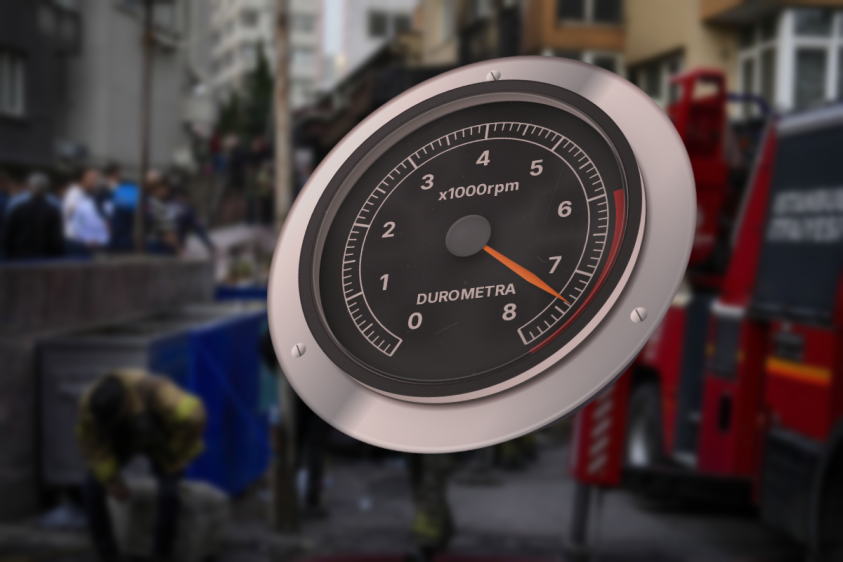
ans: rpm 7400
